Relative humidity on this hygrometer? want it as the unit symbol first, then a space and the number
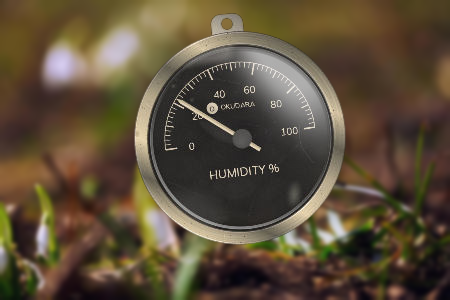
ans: % 22
